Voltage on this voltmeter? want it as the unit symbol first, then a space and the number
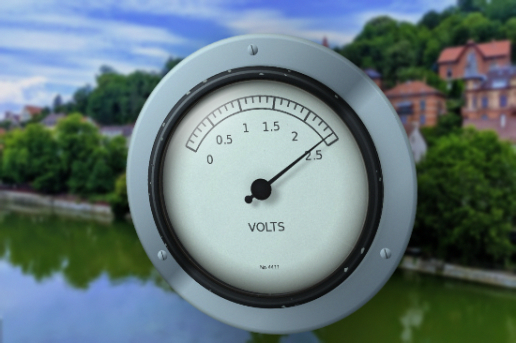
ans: V 2.4
